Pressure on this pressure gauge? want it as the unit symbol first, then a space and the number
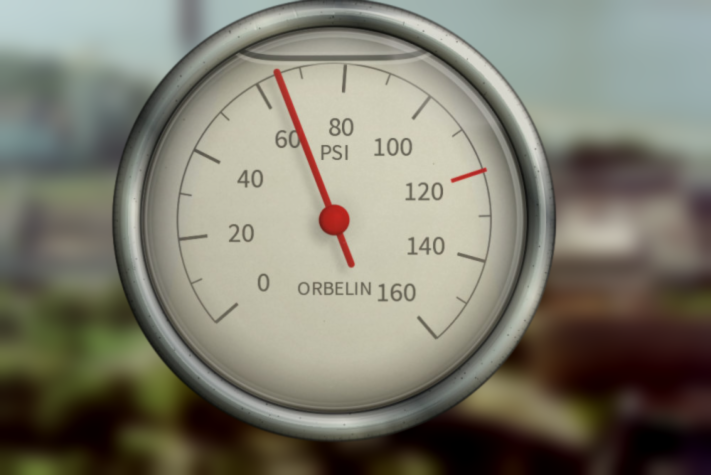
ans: psi 65
